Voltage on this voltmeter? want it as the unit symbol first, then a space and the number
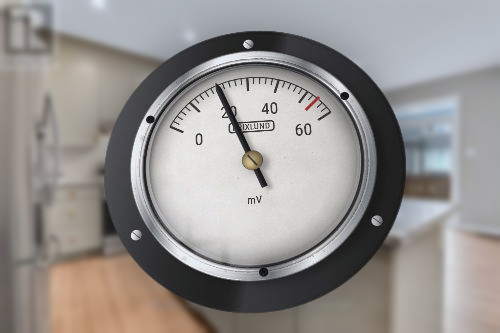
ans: mV 20
